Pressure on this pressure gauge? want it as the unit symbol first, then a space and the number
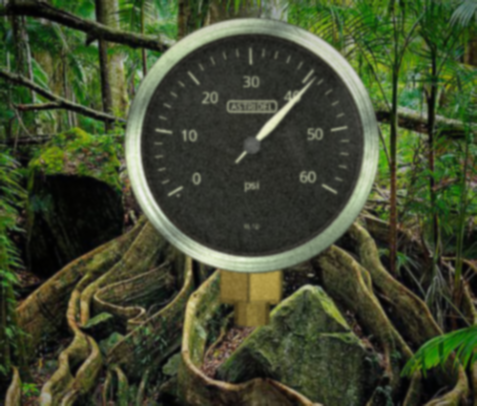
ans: psi 41
